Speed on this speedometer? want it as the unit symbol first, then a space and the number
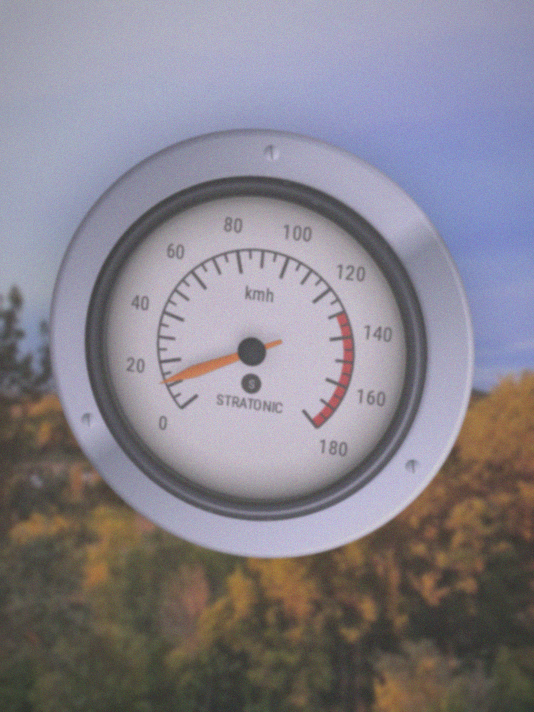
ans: km/h 12.5
